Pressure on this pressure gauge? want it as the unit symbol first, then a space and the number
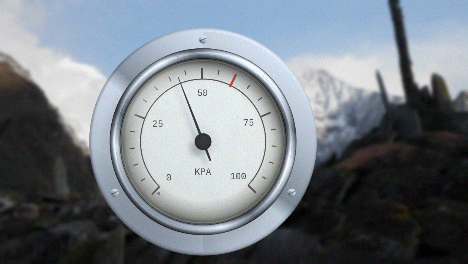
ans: kPa 42.5
